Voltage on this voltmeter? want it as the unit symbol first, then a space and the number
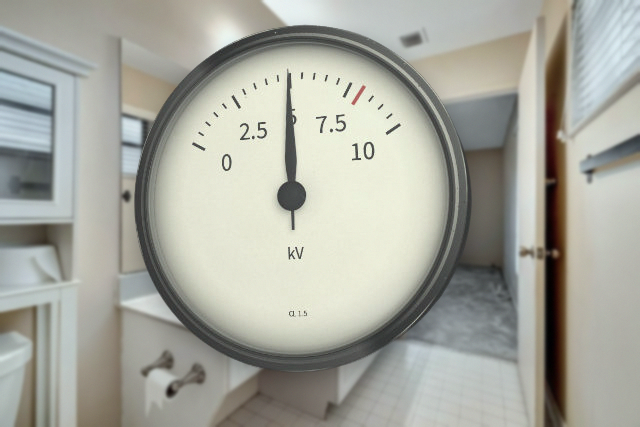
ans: kV 5
